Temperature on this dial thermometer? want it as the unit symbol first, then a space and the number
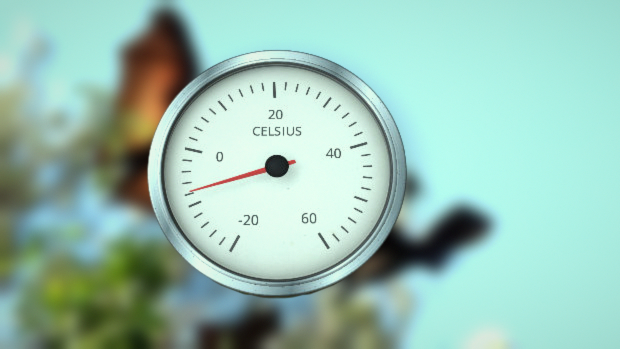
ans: °C -8
